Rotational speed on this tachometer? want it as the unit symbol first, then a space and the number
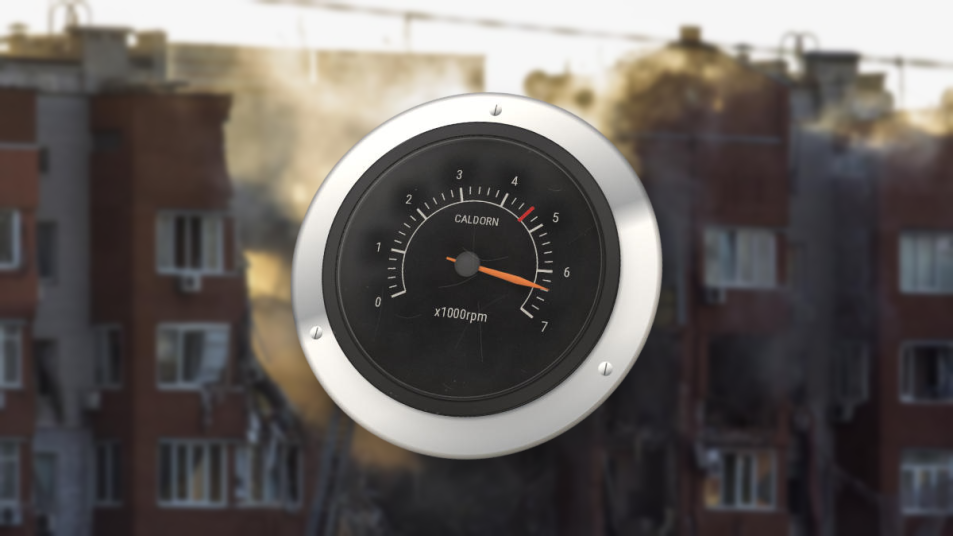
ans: rpm 6400
